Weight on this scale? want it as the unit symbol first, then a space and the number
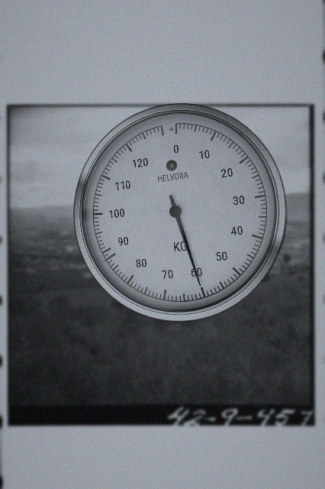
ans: kg 60
